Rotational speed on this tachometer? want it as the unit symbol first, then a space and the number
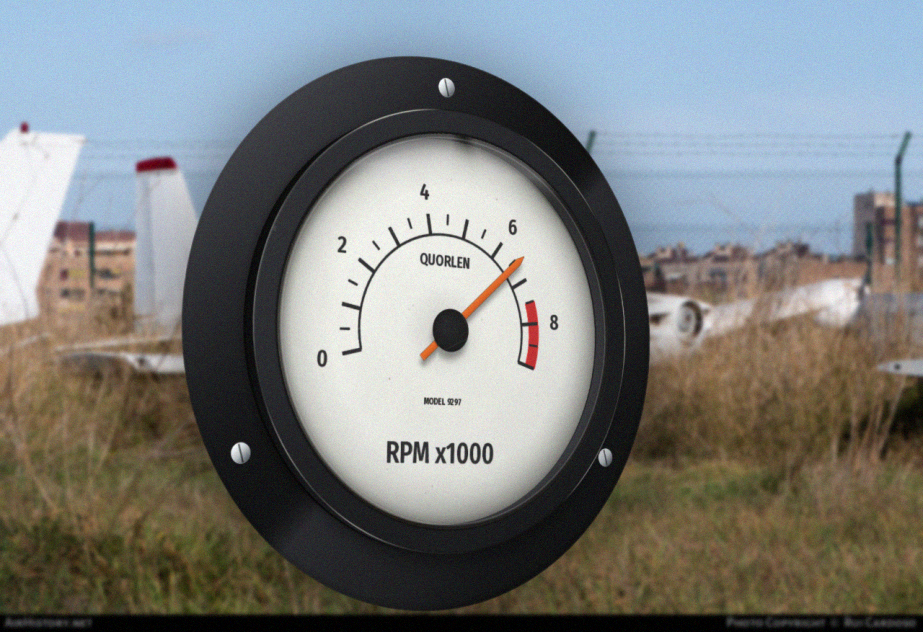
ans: rpm 6500
